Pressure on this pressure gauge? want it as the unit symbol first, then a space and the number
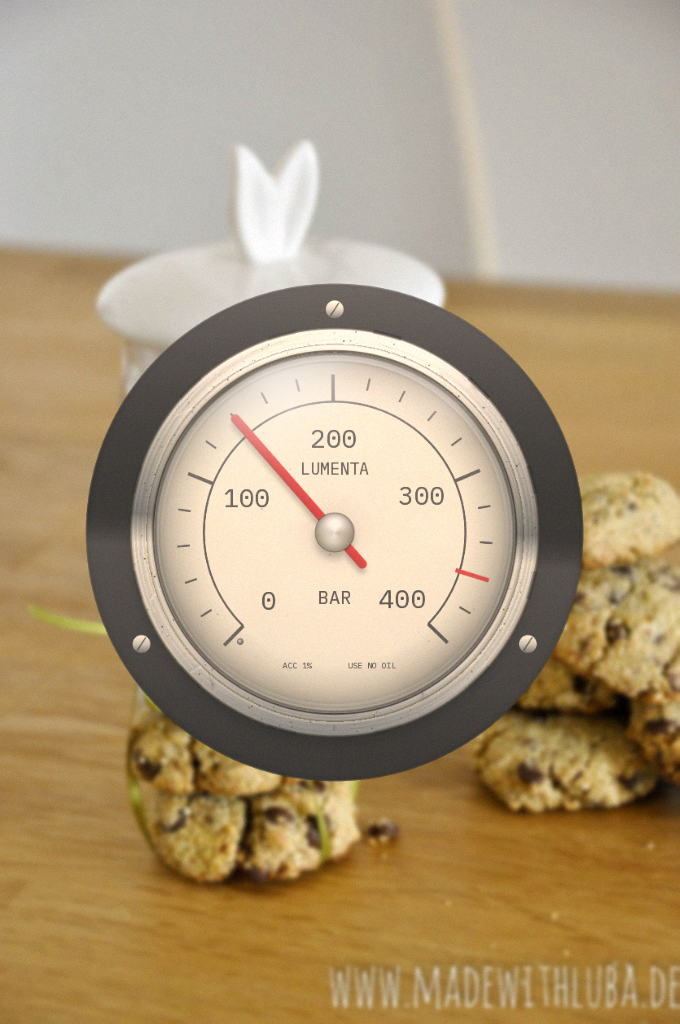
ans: bar 140
